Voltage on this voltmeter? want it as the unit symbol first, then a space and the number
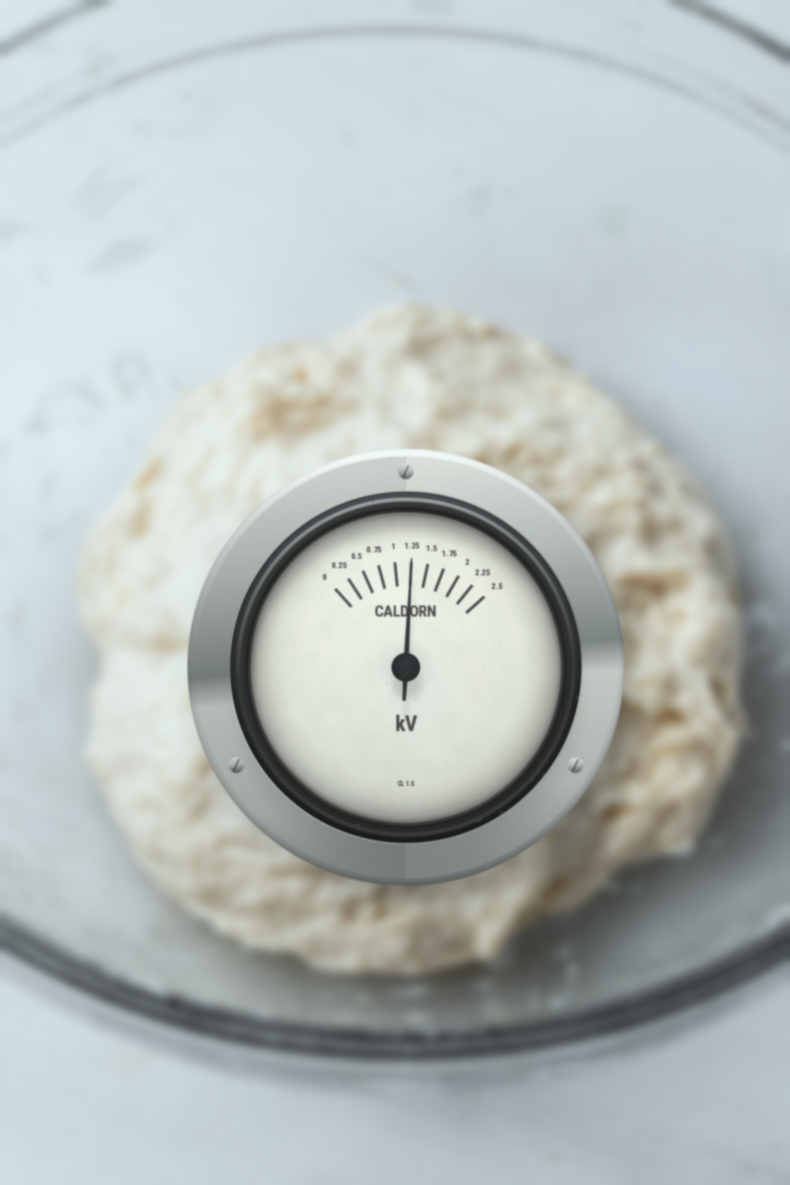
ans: kV 1.25
